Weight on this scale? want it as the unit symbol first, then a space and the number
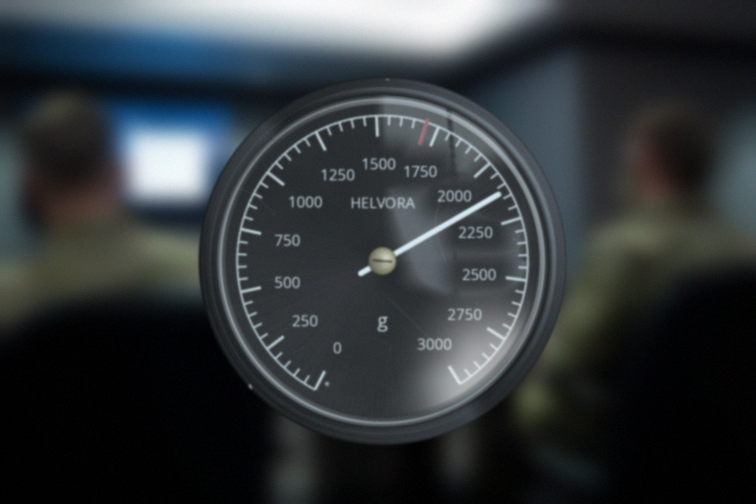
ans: g 2125
